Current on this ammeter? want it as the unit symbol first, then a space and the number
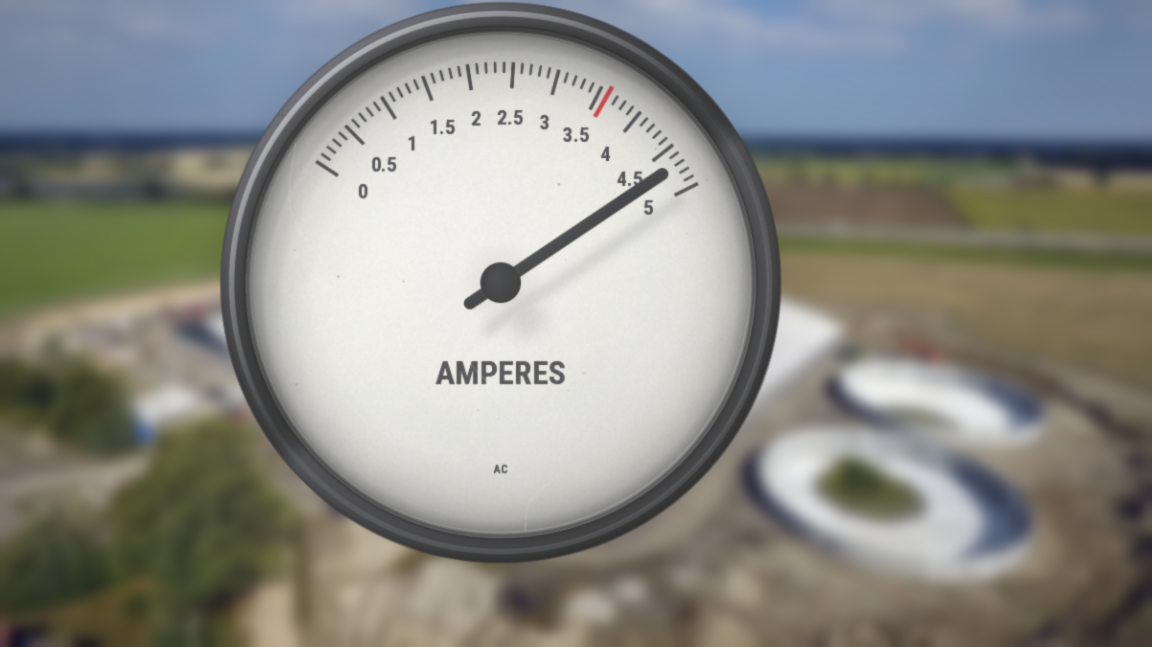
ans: A 4.7
